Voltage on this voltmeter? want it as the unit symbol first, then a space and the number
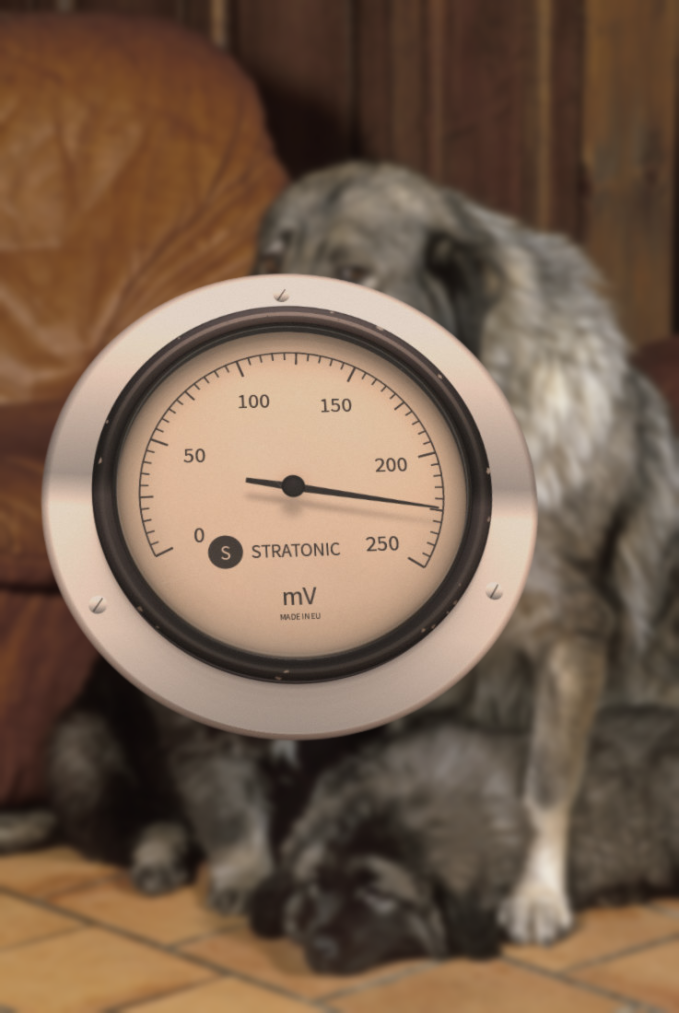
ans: mV 225
